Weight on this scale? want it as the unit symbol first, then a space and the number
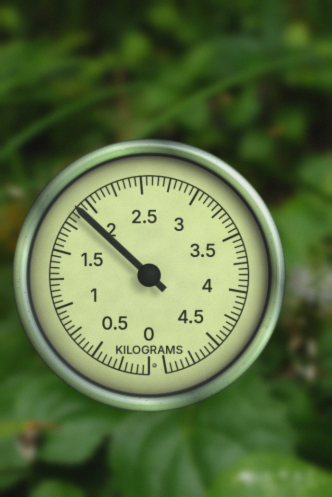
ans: kg 1.9
